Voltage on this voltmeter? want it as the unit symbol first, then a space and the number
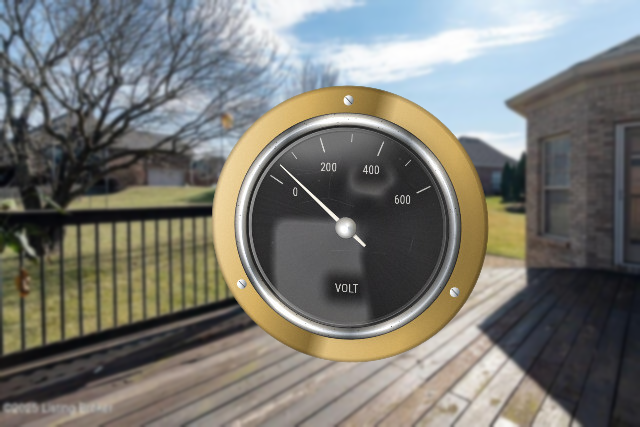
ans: V 50
